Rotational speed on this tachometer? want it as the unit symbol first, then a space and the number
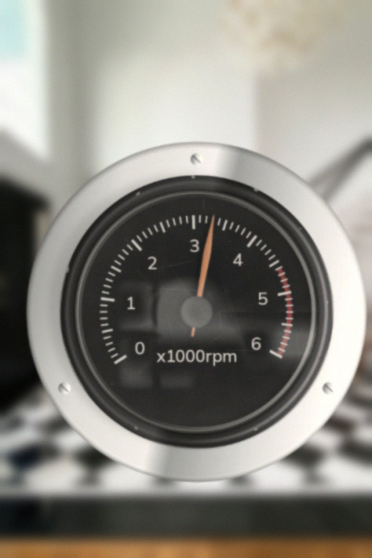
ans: rpm 3300
